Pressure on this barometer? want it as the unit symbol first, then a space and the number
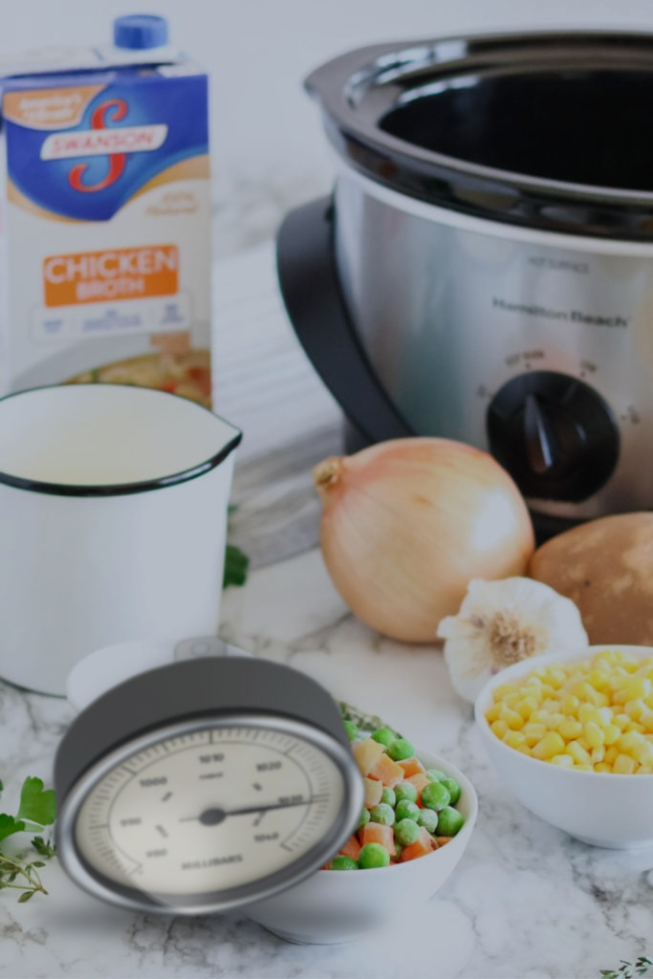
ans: mbar 1030
